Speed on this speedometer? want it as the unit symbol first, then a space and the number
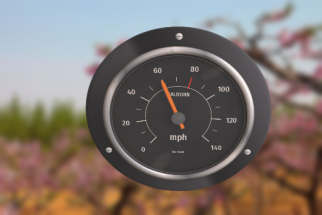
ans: mph 60
